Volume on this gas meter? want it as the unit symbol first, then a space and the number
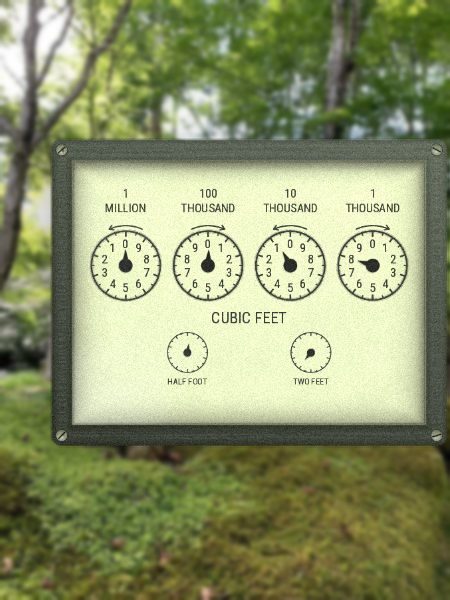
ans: ft³ 800
